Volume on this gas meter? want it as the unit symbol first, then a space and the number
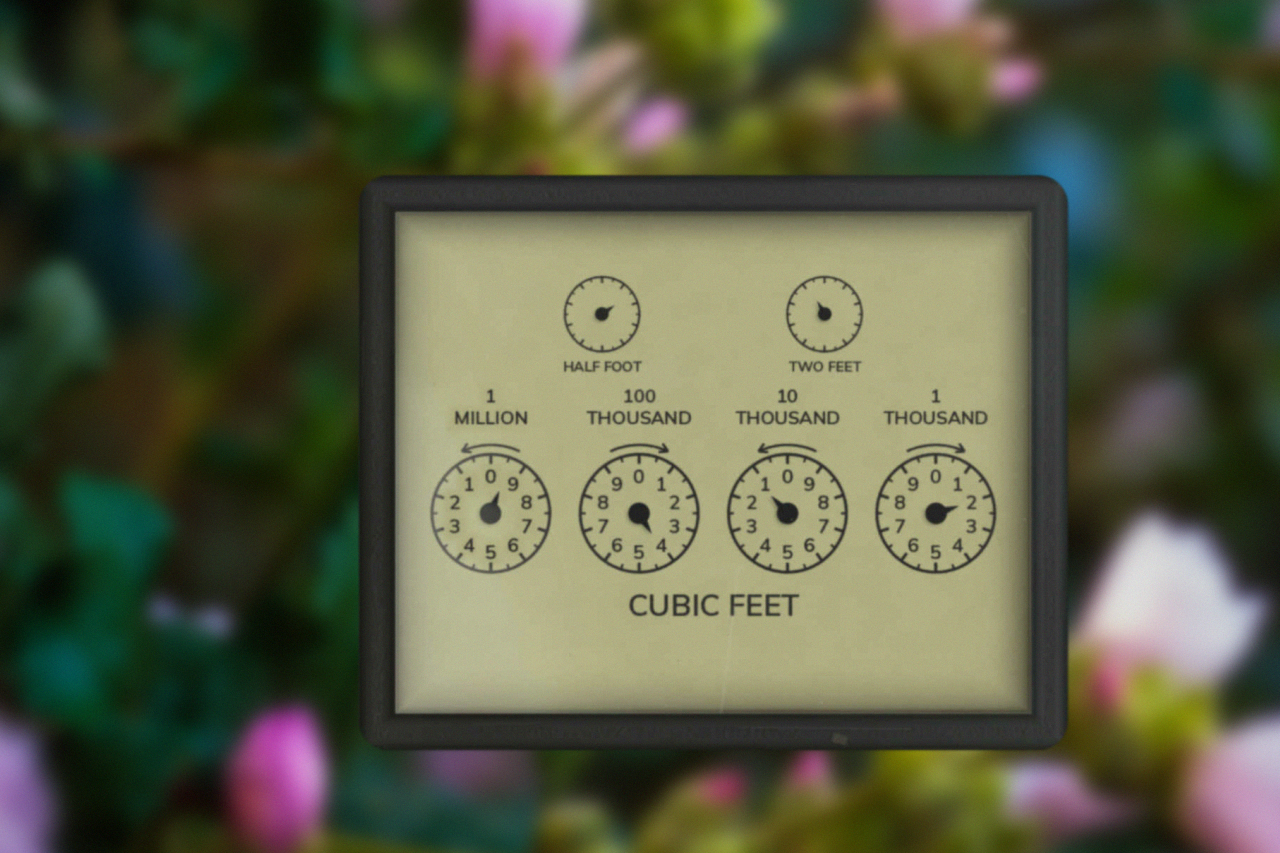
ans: ft³ 941200
